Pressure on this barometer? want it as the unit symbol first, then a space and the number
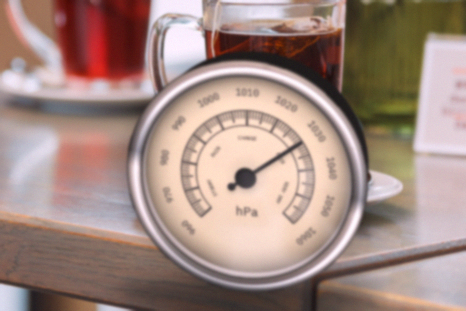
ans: hPa 1030
